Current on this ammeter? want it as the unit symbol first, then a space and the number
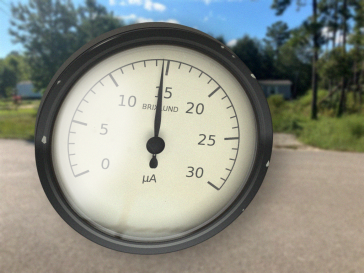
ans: µA 14.5
